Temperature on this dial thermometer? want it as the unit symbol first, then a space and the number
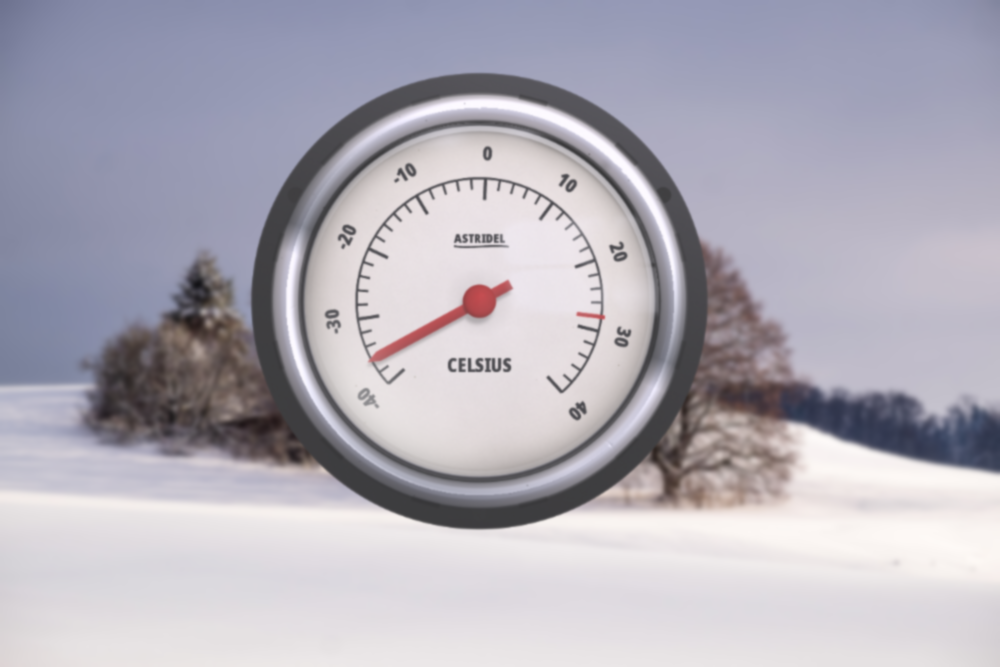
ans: °C -36
